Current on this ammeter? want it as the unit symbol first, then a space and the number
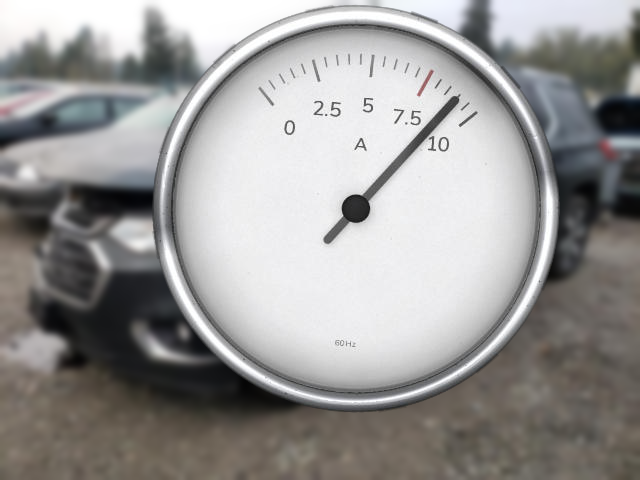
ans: A 9
